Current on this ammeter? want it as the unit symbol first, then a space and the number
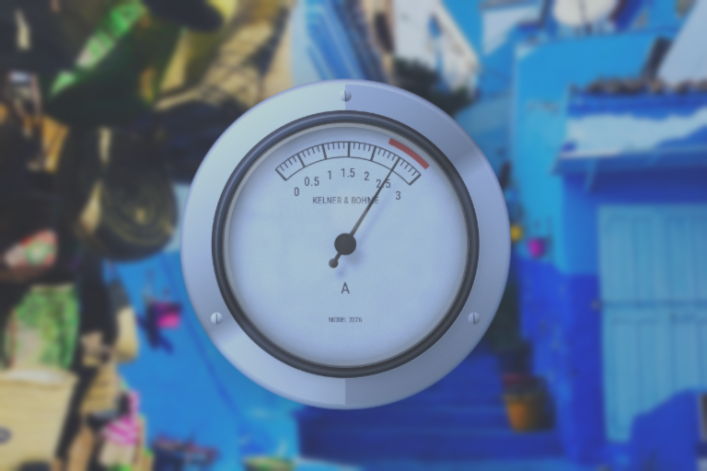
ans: A 2.5
